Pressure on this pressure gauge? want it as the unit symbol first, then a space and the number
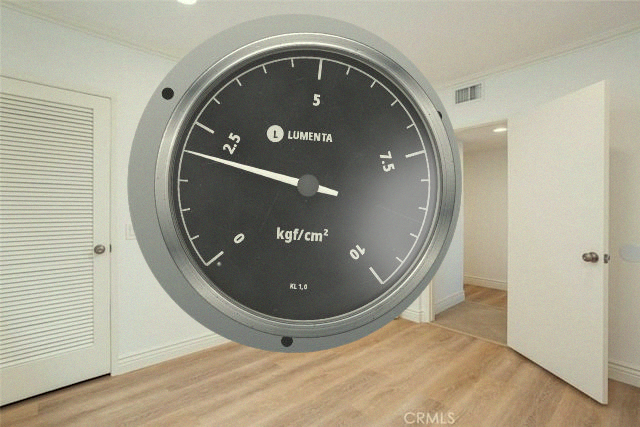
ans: kg/cm² 2
